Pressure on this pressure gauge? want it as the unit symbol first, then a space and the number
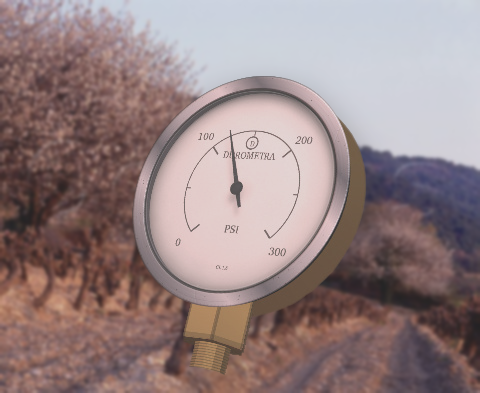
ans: psi 125
